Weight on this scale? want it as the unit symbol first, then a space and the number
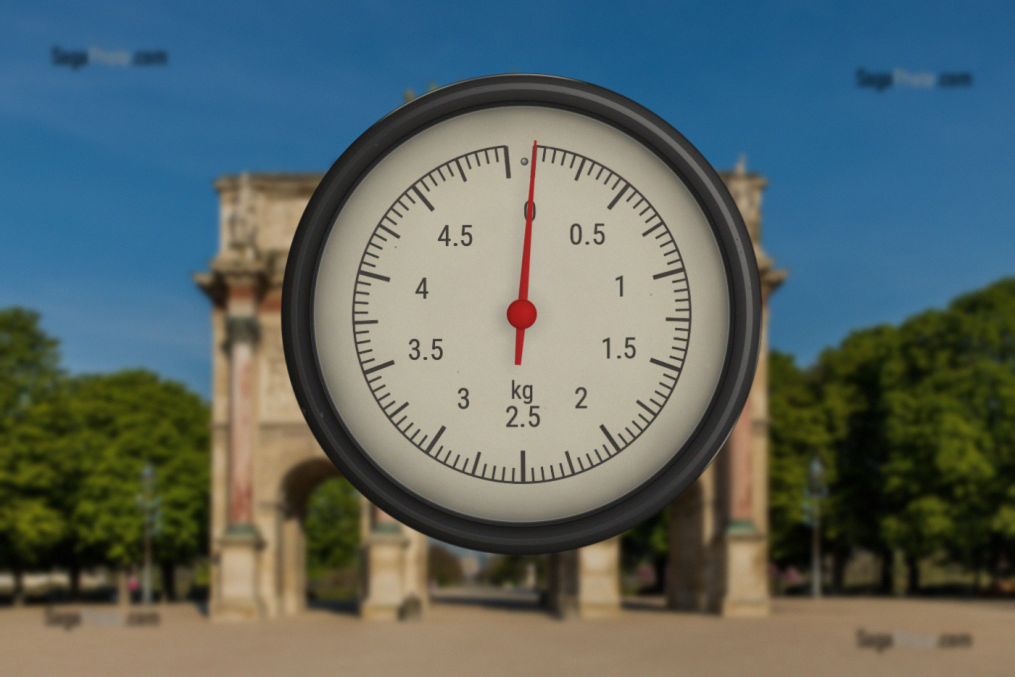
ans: kg 0
